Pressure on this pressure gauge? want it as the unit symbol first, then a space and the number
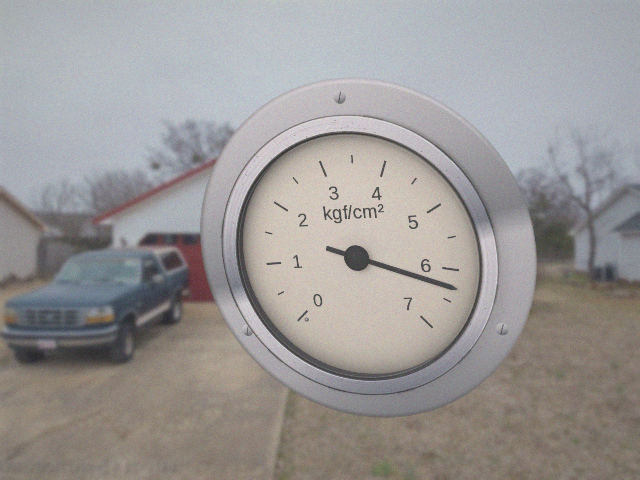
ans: kg/cm² 6.25
